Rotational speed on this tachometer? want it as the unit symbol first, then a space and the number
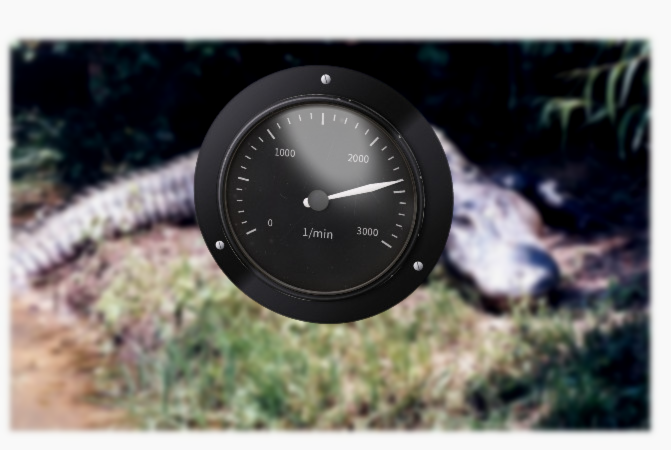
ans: rpm 2400
